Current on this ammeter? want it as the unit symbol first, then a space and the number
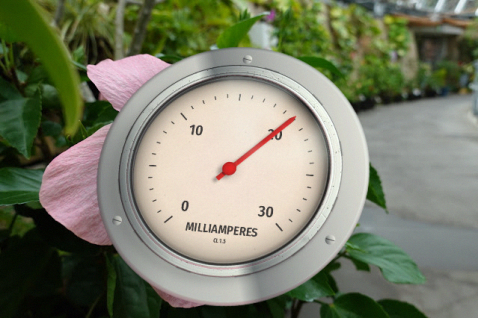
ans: mA 20
